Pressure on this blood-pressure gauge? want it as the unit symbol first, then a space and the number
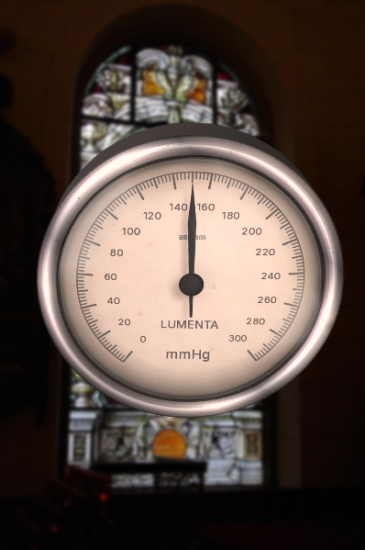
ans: mmHg 150
